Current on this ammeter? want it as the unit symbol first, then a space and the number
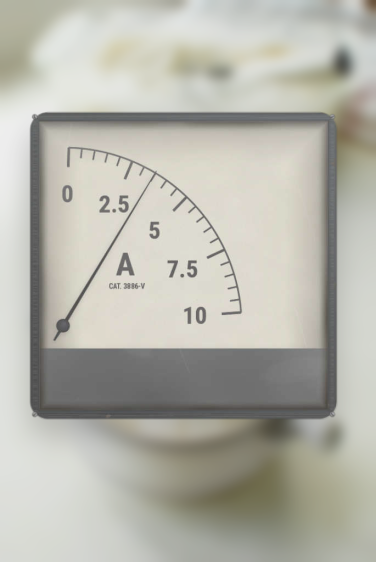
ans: A 3.5
